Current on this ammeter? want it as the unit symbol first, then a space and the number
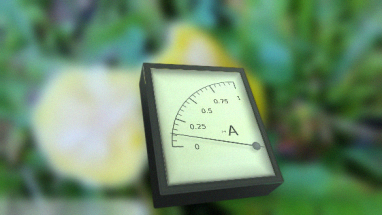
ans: A 0.1
